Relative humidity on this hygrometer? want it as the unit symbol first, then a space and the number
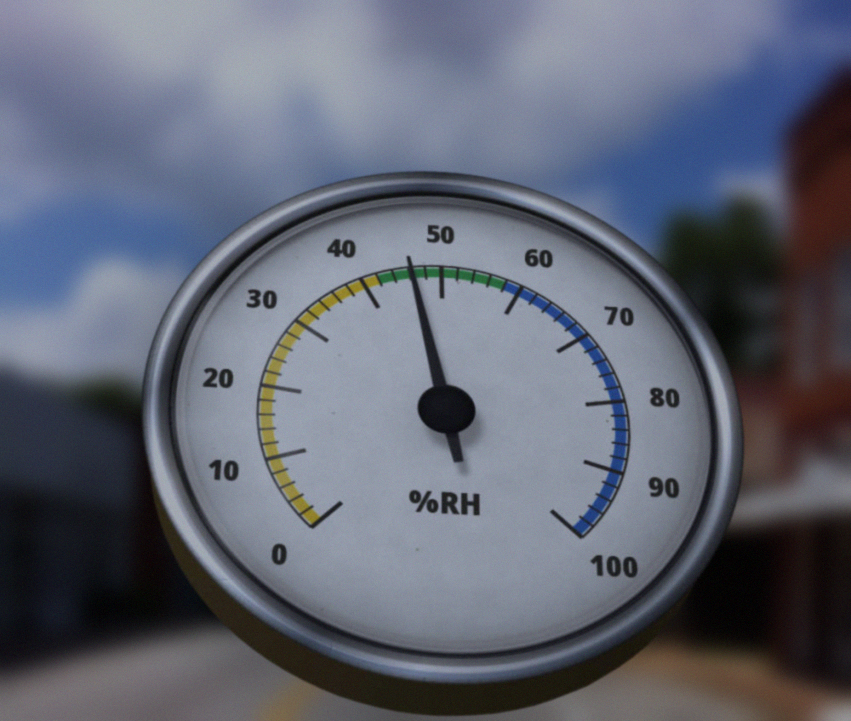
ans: % 46
